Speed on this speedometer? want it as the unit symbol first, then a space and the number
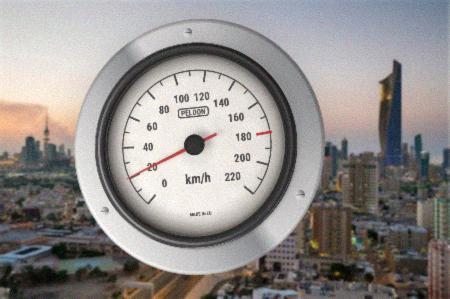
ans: km/h 20
